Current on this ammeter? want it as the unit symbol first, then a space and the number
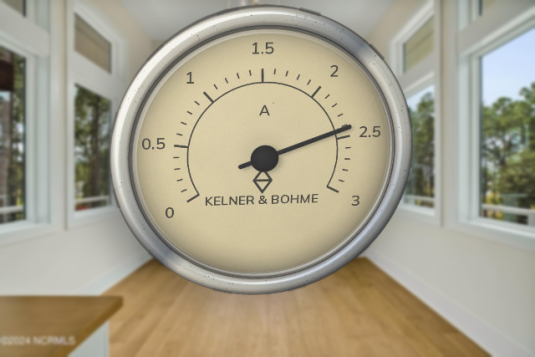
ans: A 2.4
